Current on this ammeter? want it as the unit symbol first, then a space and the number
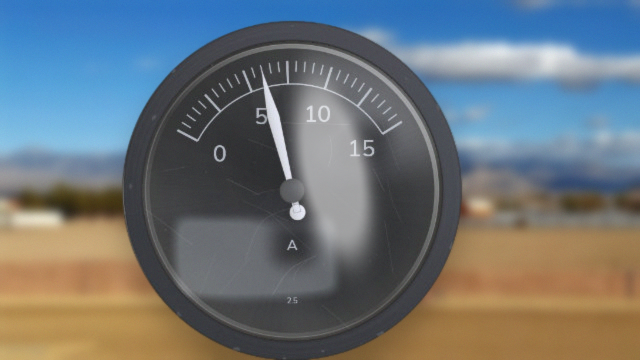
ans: A 6
